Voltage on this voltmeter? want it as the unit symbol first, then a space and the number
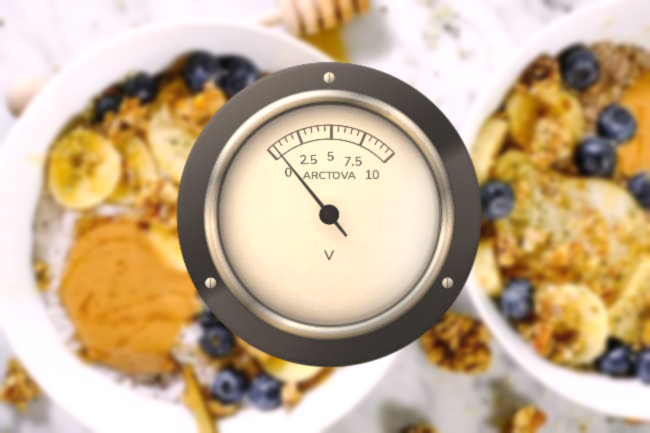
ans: V 0.5
